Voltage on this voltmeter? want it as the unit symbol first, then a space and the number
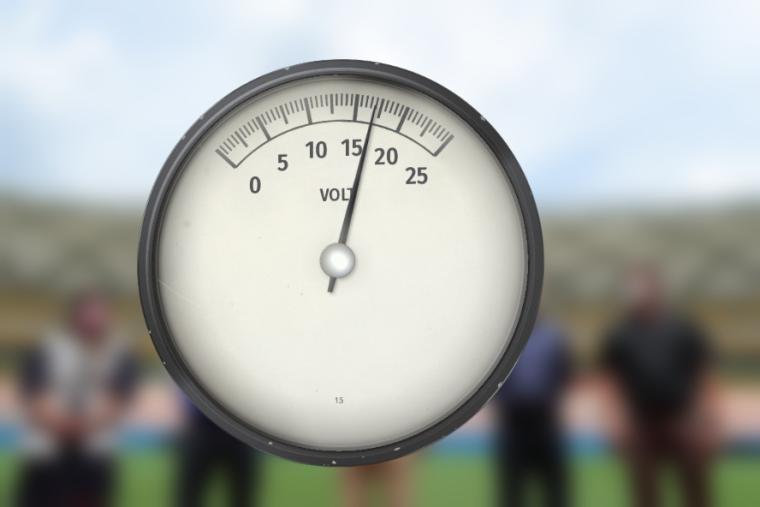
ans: V 17
